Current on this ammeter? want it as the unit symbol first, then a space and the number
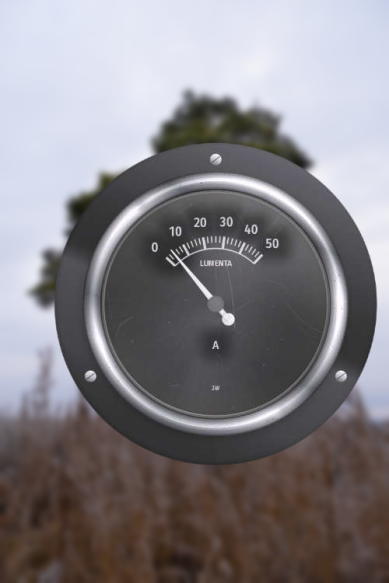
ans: A 4
